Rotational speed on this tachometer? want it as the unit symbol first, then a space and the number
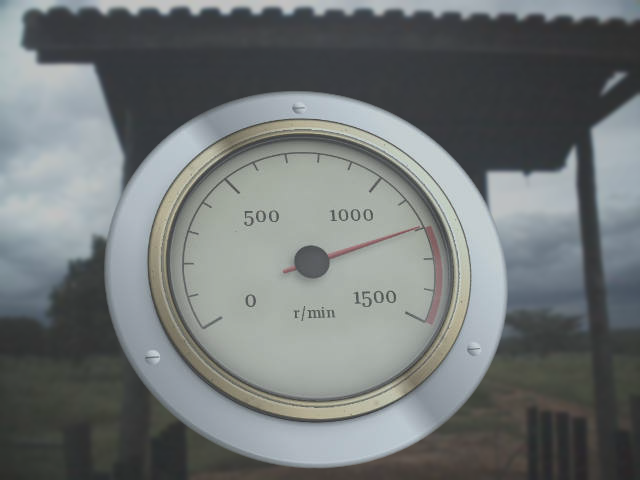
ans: rpm 1200
